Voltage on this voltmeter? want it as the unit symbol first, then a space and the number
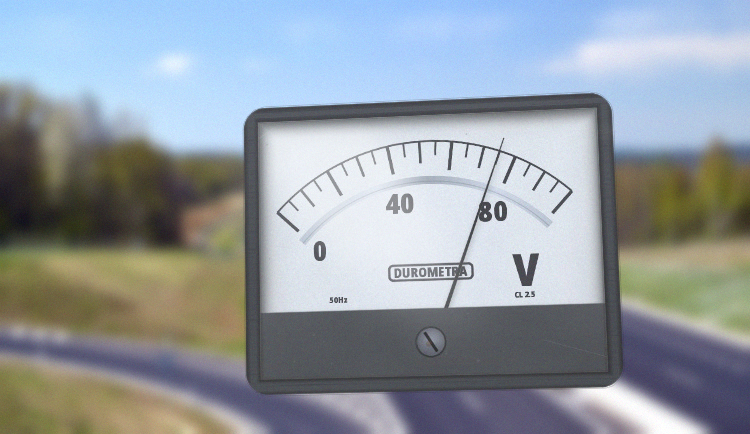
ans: V 75
